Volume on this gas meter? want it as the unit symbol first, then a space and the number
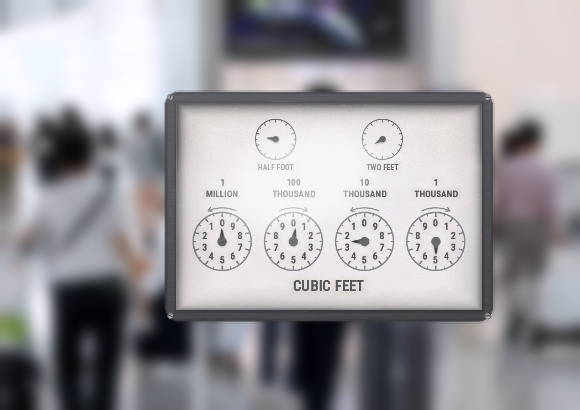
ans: ft³ 2500
